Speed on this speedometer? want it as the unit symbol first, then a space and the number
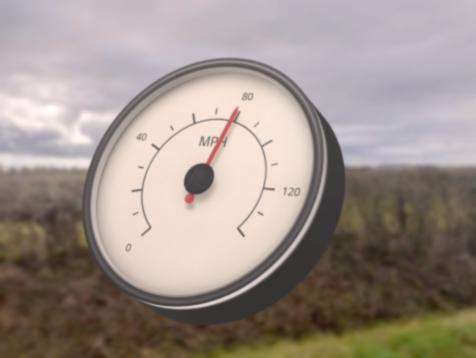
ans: mph 80
